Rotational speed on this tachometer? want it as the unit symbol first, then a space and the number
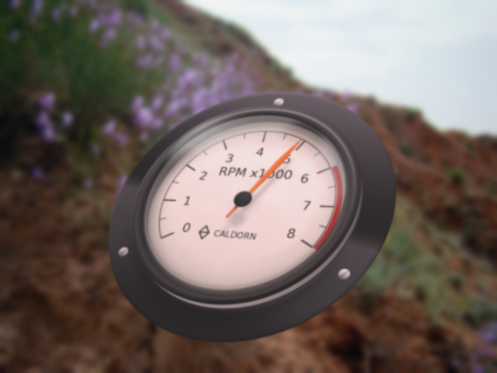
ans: rpm 5000
